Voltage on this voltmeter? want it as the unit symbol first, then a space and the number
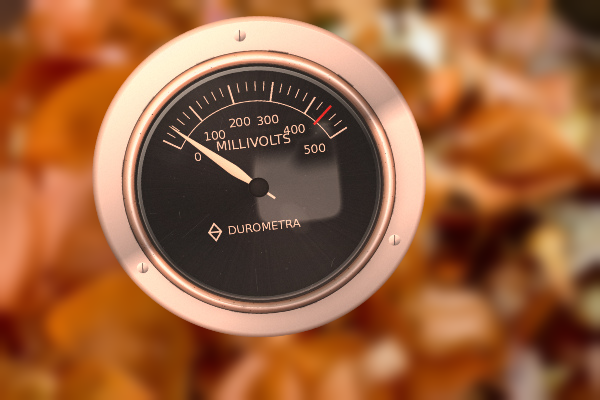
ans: mV 40
